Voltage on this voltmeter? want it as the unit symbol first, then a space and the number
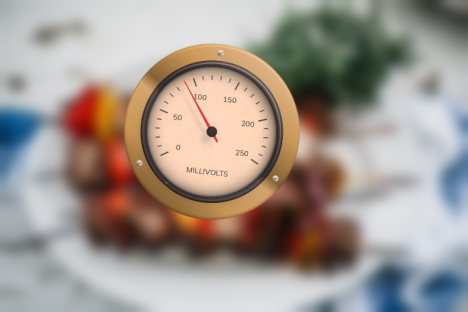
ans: mV 90
